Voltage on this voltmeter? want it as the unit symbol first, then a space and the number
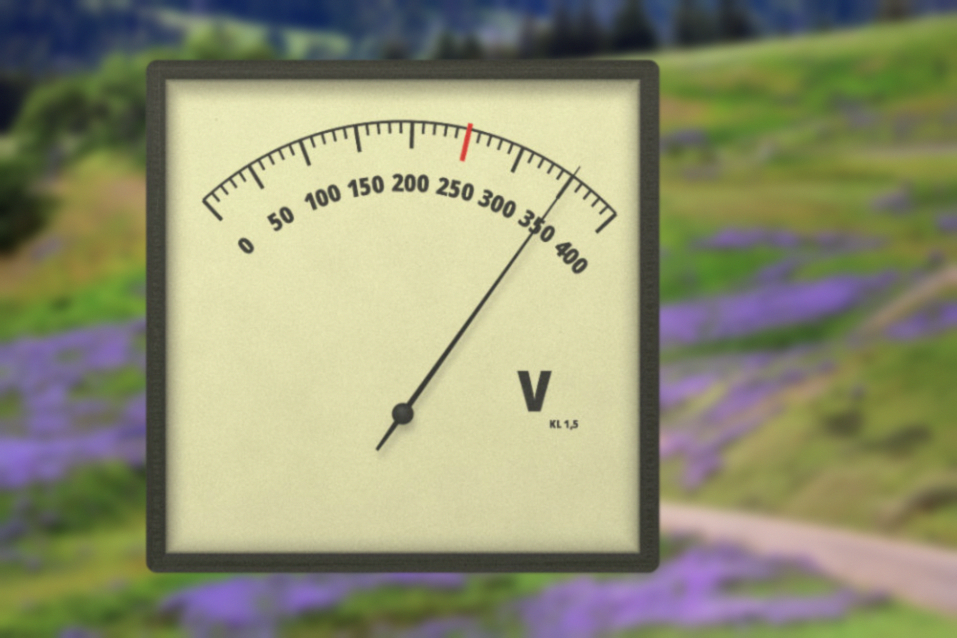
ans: V 350
